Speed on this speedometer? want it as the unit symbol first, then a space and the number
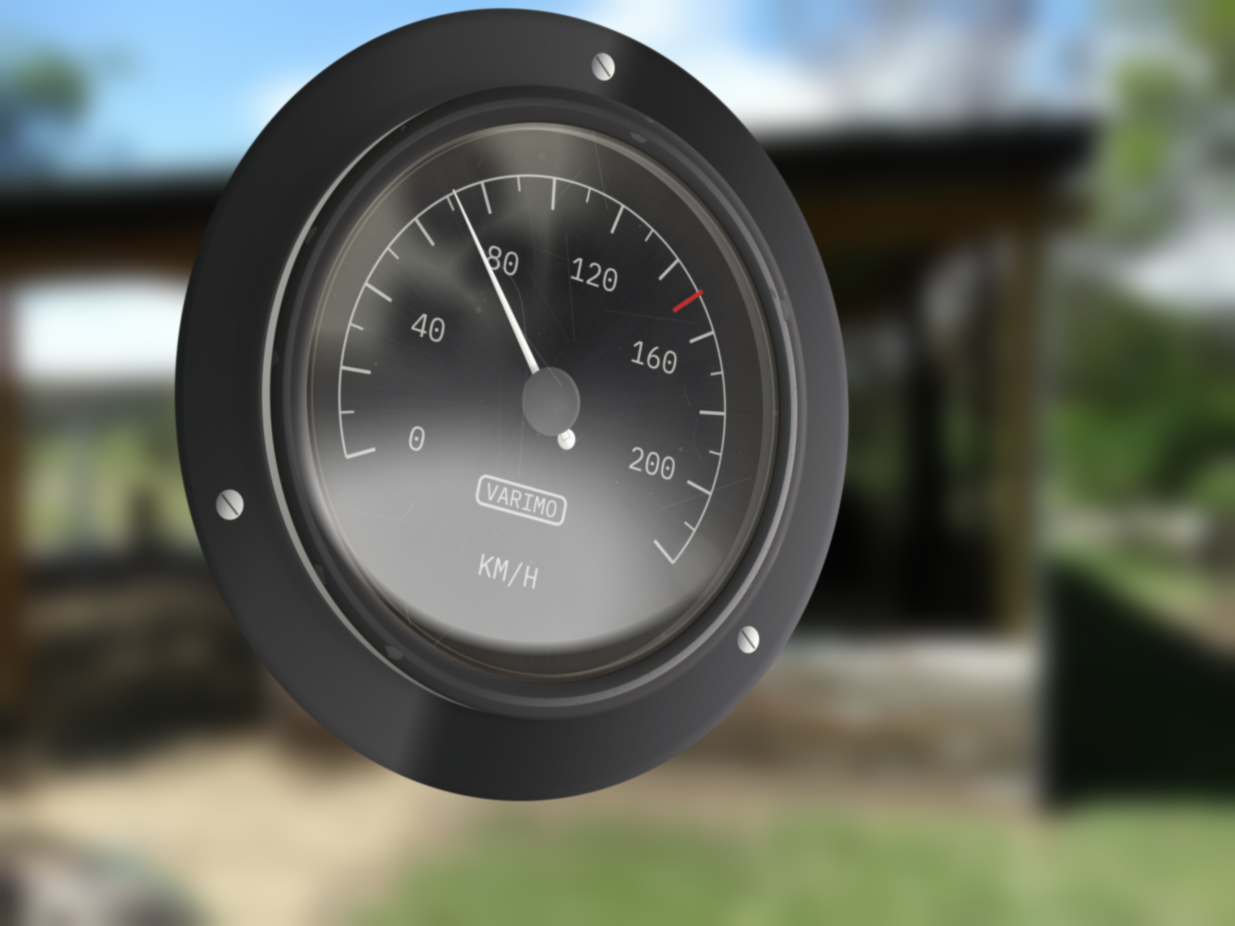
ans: km/h 70
